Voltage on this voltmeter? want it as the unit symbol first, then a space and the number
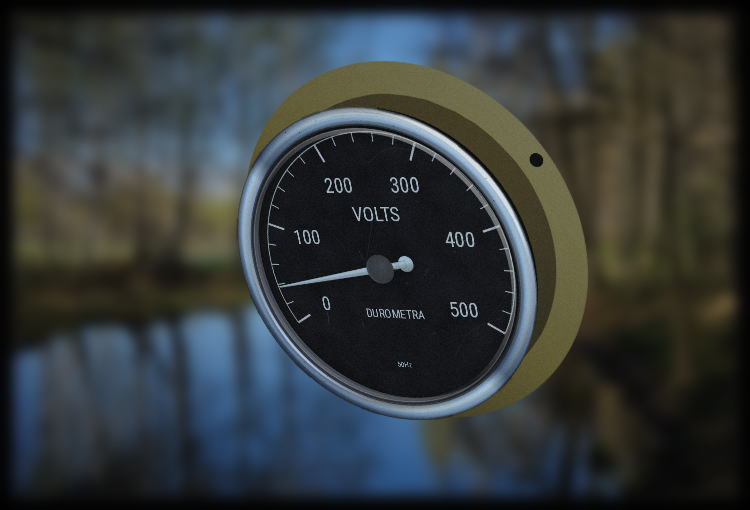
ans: V 40
